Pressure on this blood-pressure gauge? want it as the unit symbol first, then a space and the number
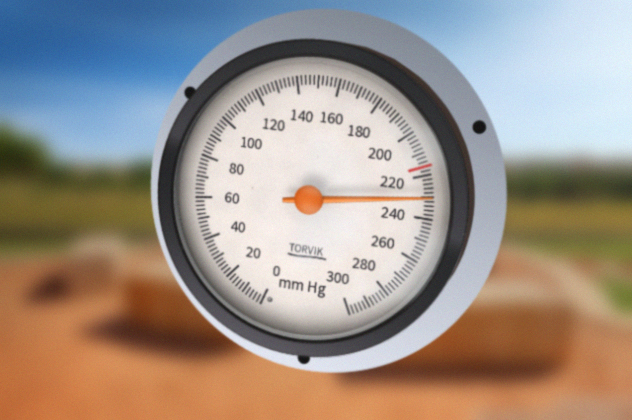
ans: mmHg 230
